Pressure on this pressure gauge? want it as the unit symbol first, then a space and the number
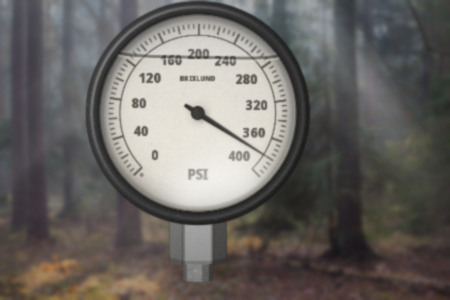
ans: psi 380
